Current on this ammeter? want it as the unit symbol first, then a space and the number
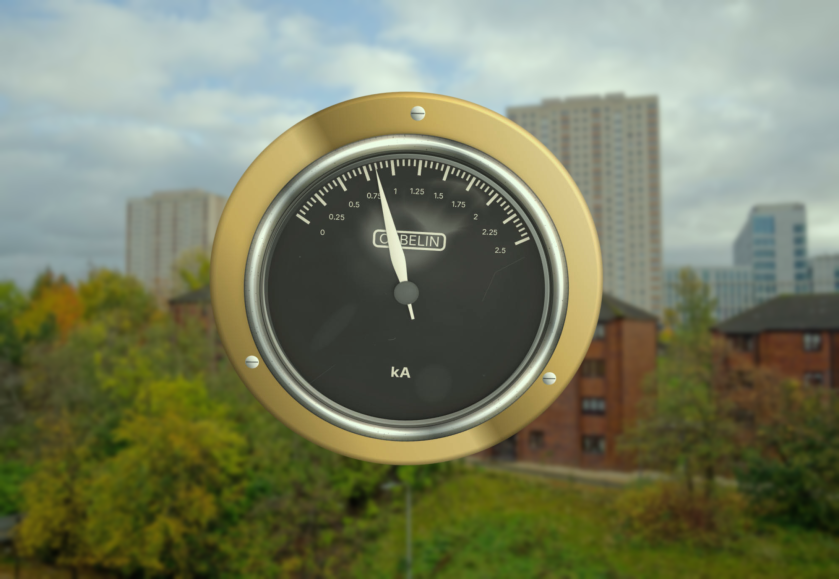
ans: kA 0.85
